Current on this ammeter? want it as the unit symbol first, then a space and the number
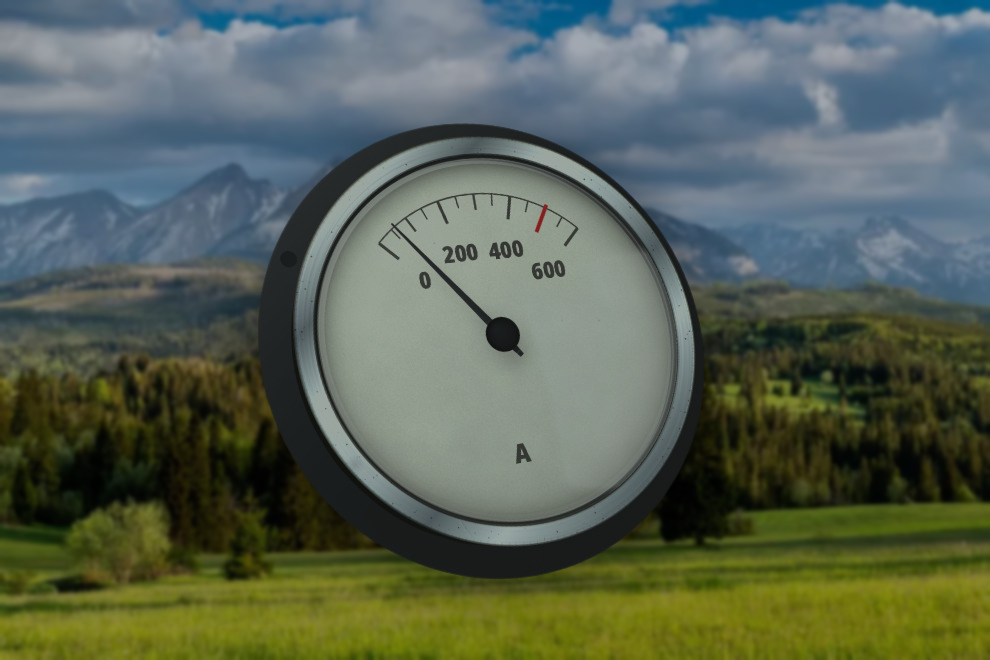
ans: A 50
